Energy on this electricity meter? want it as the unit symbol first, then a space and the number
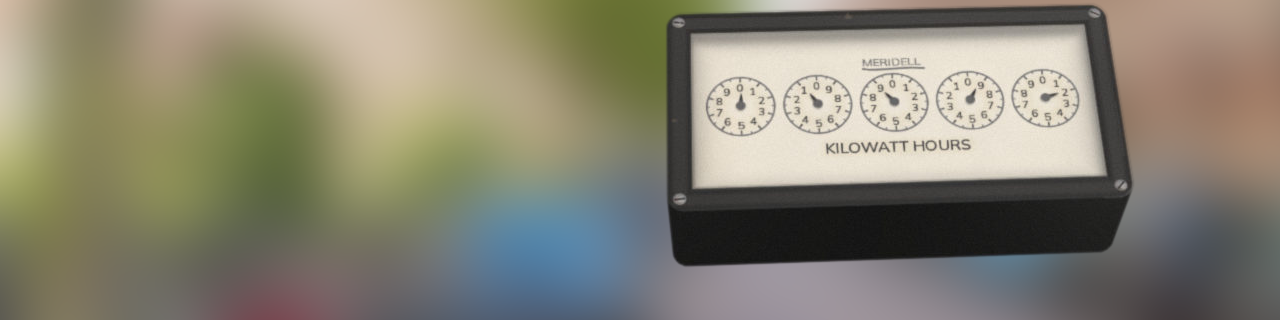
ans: kWh 892
